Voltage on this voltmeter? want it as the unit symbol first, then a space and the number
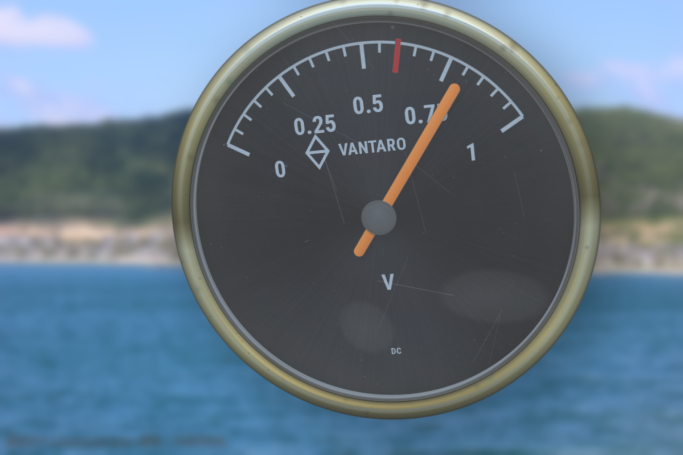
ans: V 0.8
